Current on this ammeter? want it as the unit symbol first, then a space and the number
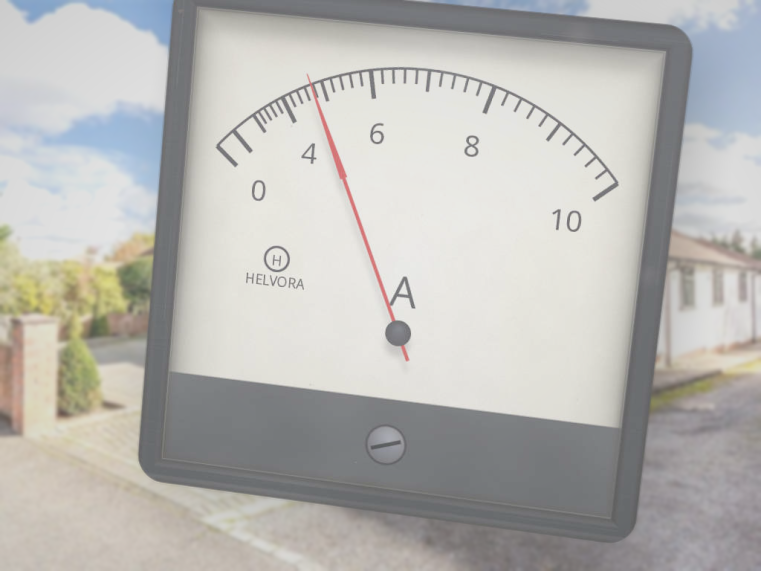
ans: A 4.8
